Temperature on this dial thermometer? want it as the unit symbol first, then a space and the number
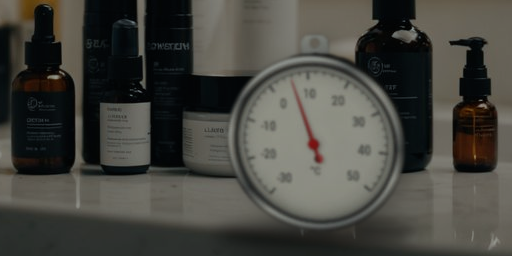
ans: °C 6
